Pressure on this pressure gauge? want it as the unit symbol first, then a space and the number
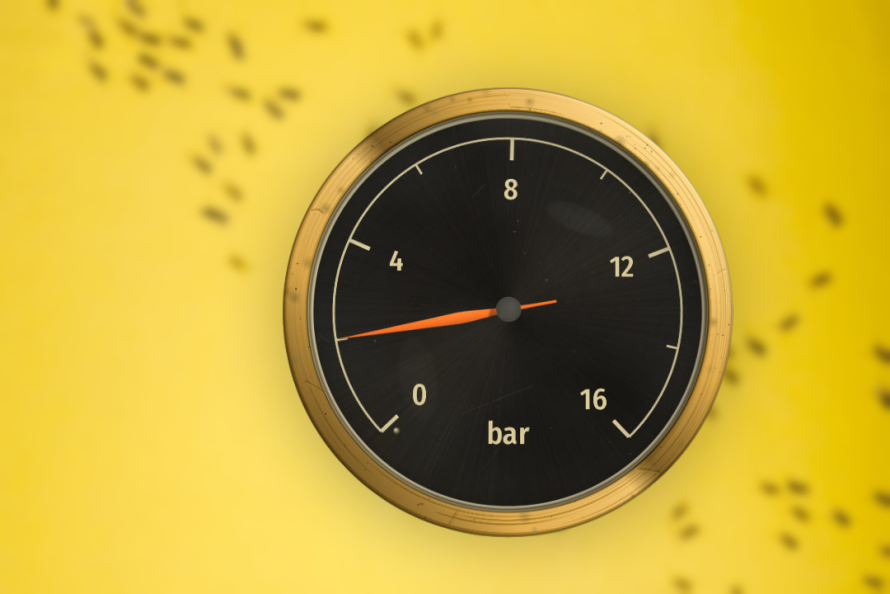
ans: bar 2
